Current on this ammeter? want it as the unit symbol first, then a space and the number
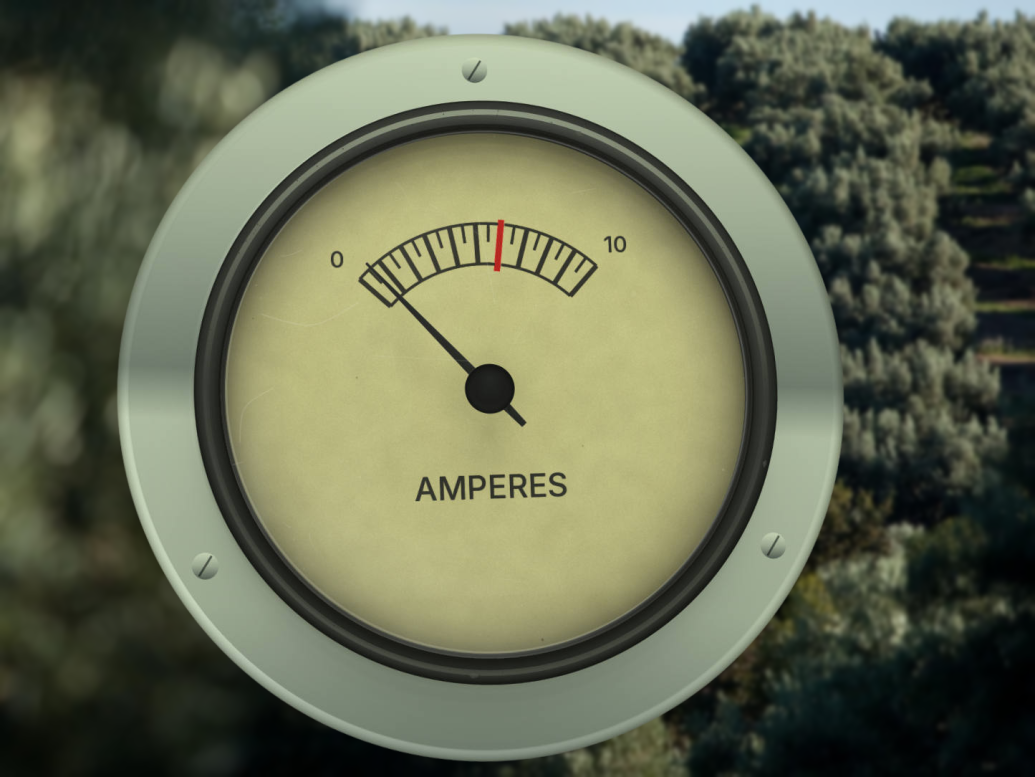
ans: A 0.5
